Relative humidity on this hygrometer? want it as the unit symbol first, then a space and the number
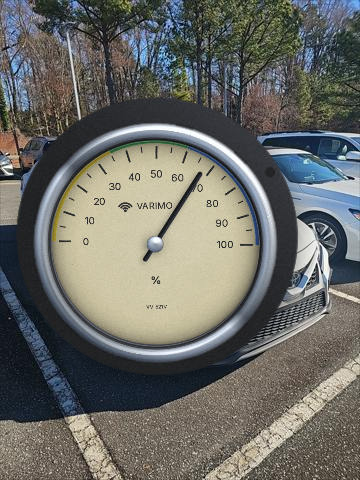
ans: % 67.5
